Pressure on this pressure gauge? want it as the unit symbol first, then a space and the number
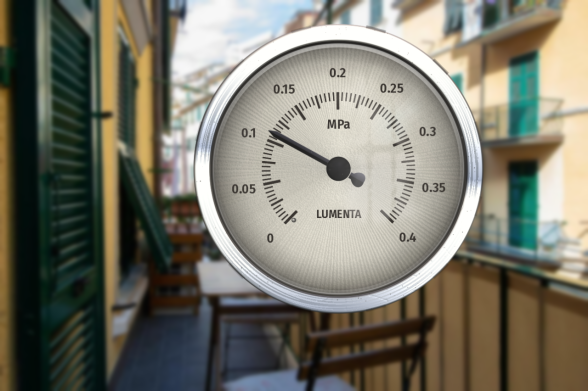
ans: MPa 0.11
